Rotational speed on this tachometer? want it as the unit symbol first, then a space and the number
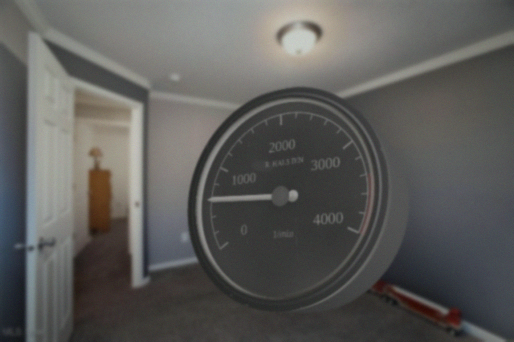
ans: rpm 600
